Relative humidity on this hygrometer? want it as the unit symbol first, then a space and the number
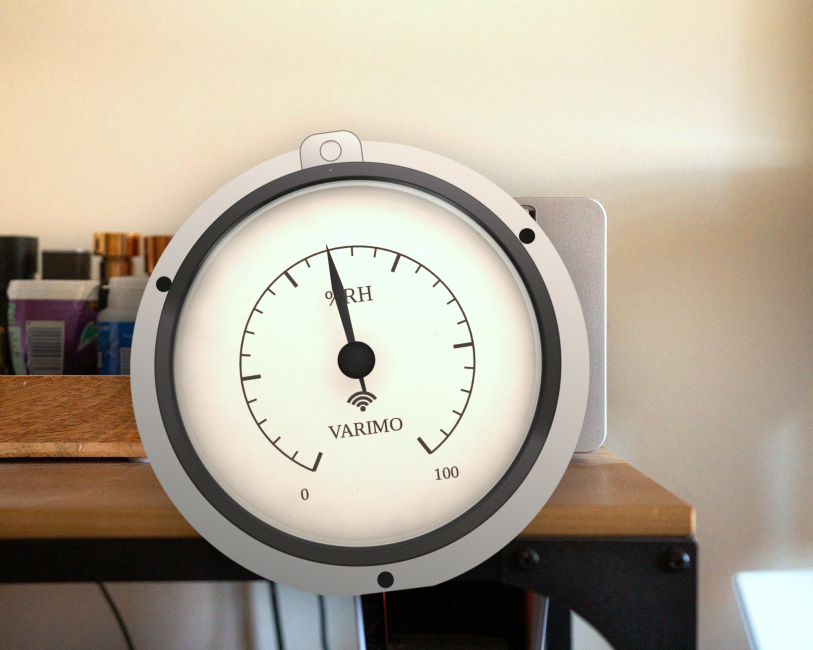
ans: % 48
